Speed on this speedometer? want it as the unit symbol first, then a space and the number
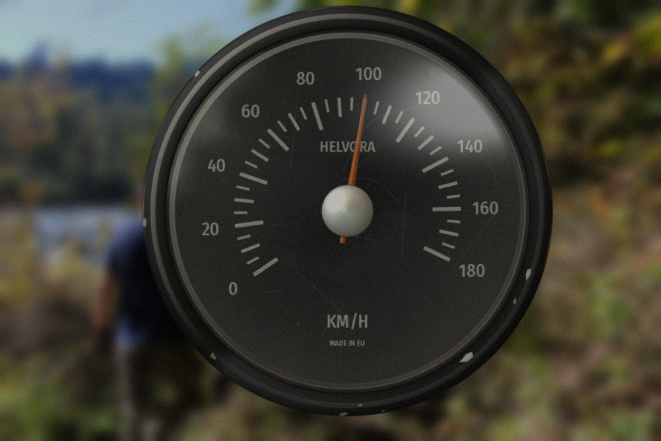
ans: km/h 100
